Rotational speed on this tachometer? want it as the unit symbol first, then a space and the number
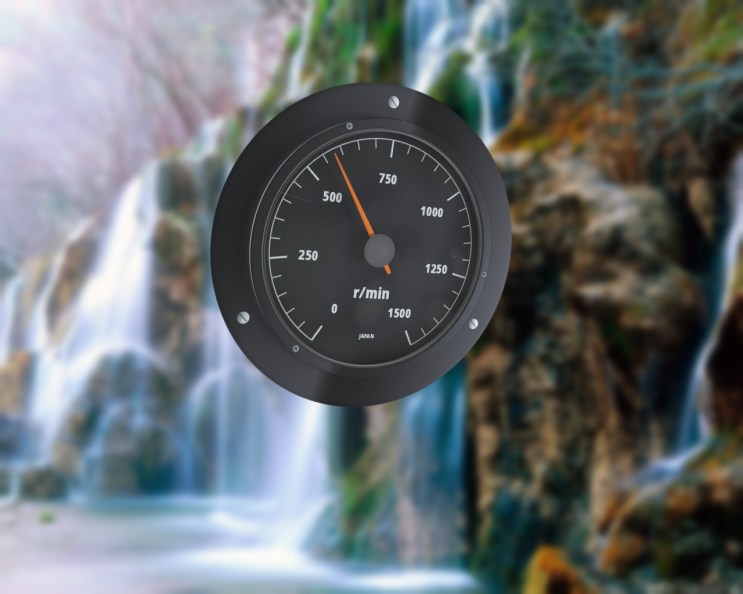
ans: rpm 575
